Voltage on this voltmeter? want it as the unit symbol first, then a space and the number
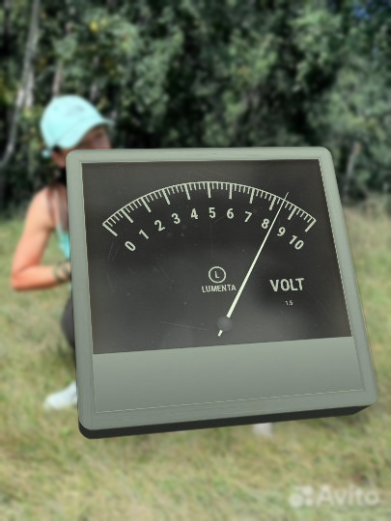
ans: V 8.4
